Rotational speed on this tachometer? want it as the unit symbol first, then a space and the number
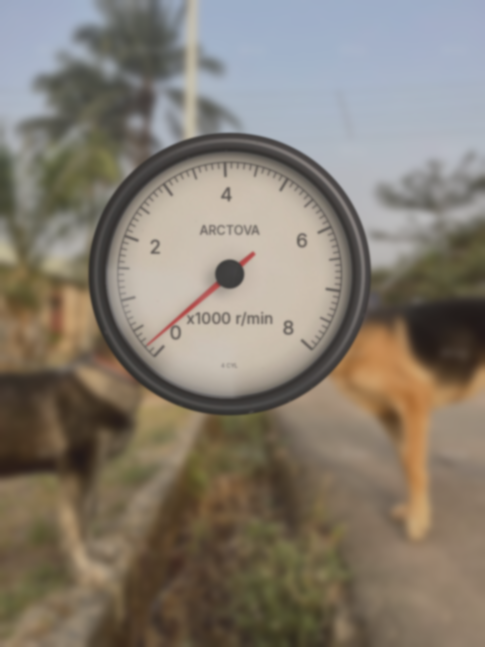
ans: rpm 200
